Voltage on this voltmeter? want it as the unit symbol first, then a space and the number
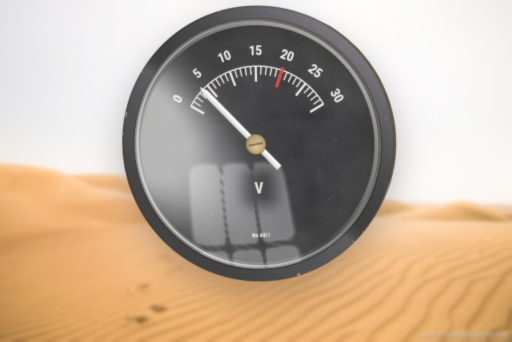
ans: V 4
